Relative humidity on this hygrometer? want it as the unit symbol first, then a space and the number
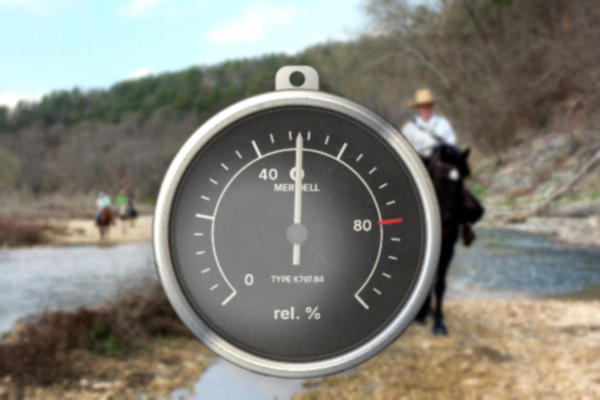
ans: % 50
